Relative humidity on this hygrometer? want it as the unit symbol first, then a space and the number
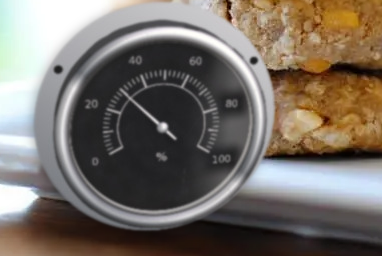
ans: % 30
